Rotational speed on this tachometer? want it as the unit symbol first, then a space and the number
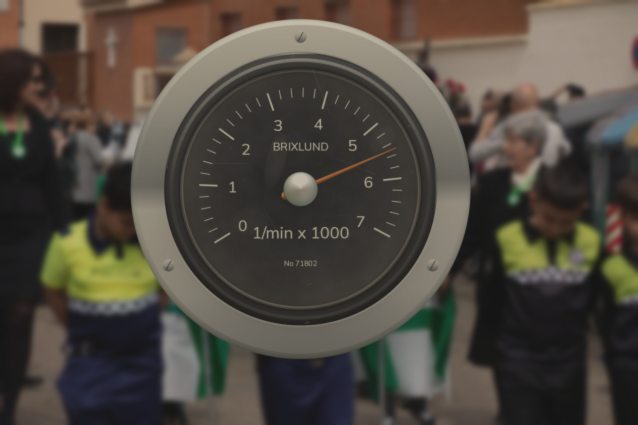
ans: rpm 5500
